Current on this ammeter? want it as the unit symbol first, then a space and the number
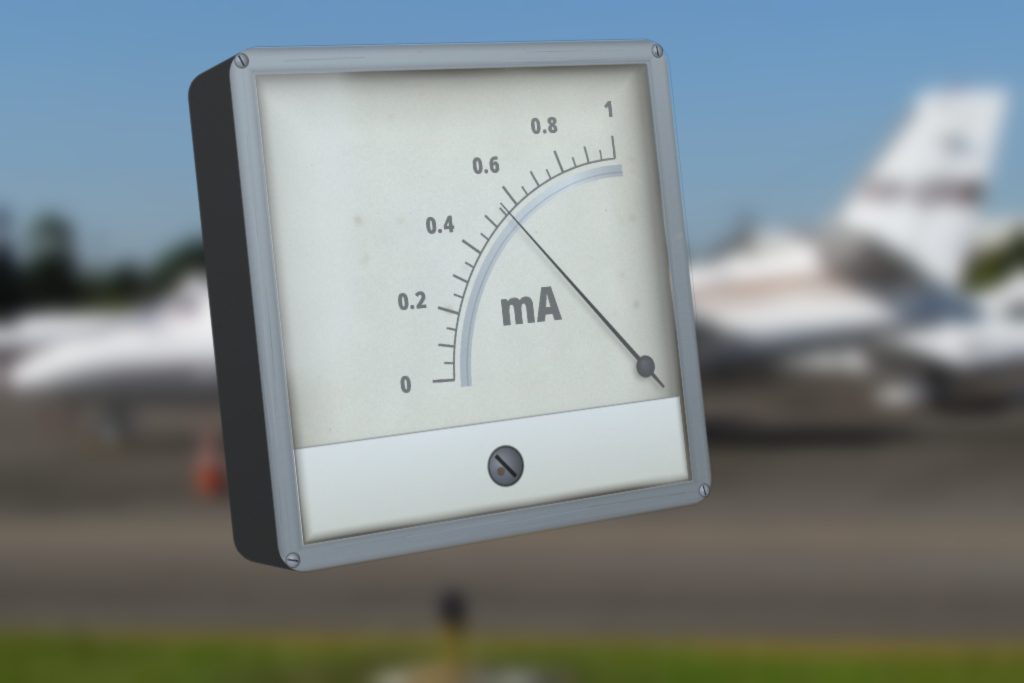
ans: mA 0.55
